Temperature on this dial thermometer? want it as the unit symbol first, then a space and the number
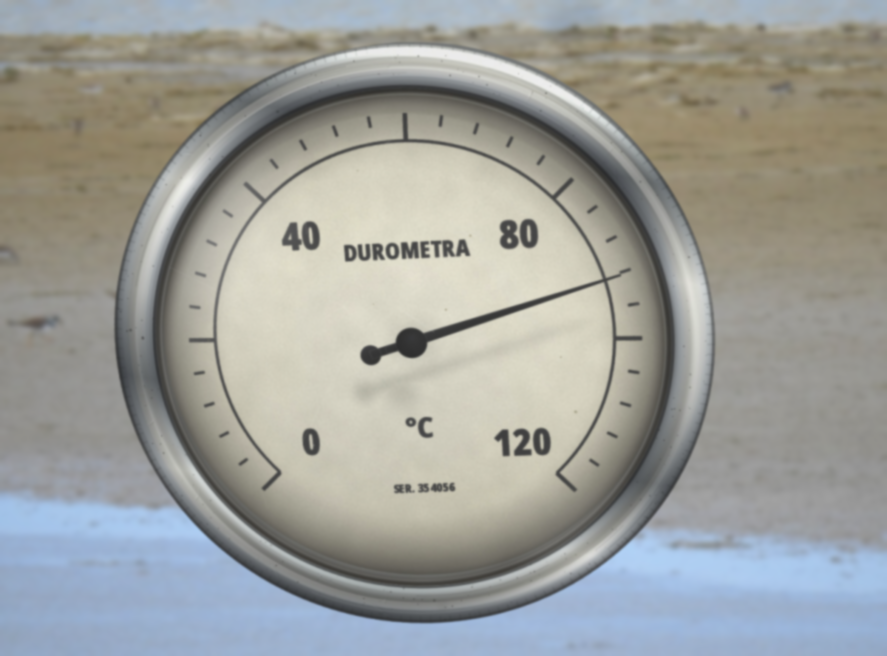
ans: °C 92
